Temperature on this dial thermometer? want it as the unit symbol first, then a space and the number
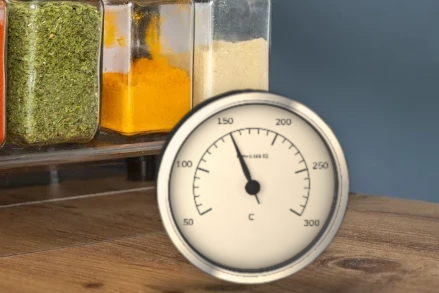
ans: °C 150
